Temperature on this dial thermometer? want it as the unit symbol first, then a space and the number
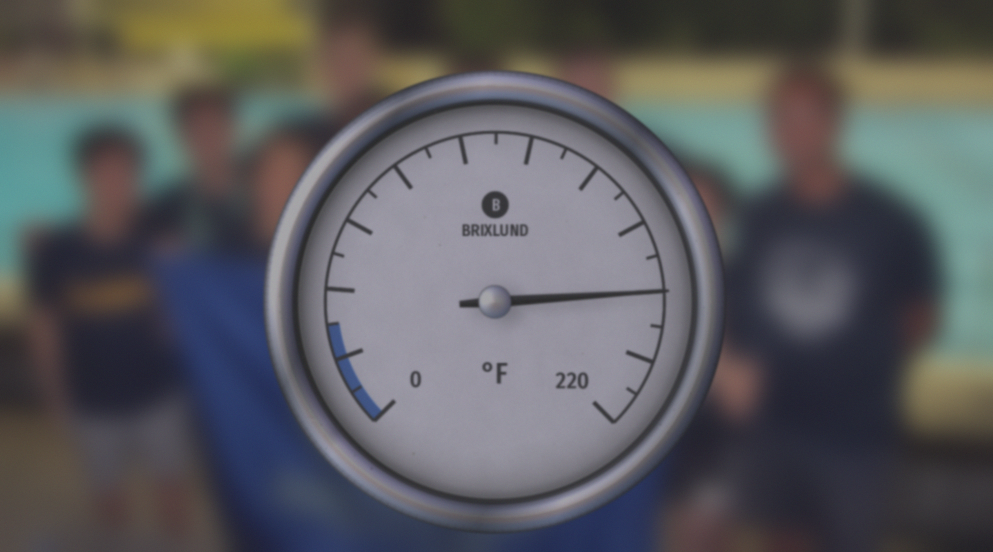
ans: °F 180
